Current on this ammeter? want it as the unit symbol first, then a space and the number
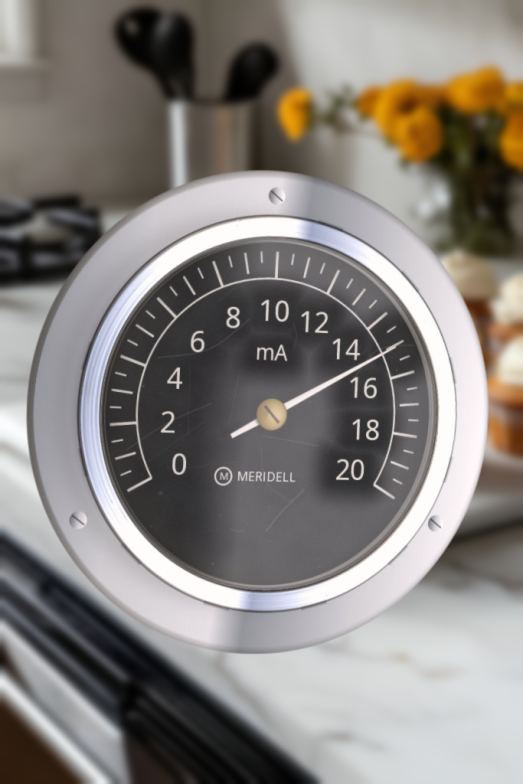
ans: mA 15
